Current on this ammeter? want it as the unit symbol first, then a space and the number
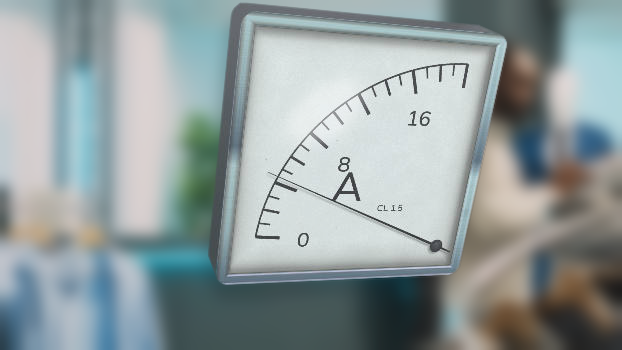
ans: A 4.5
